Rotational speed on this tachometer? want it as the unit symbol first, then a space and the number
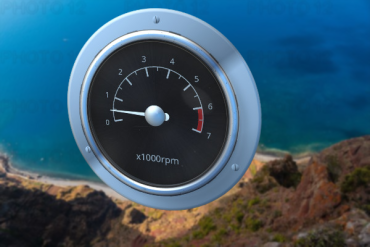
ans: rpm 500
